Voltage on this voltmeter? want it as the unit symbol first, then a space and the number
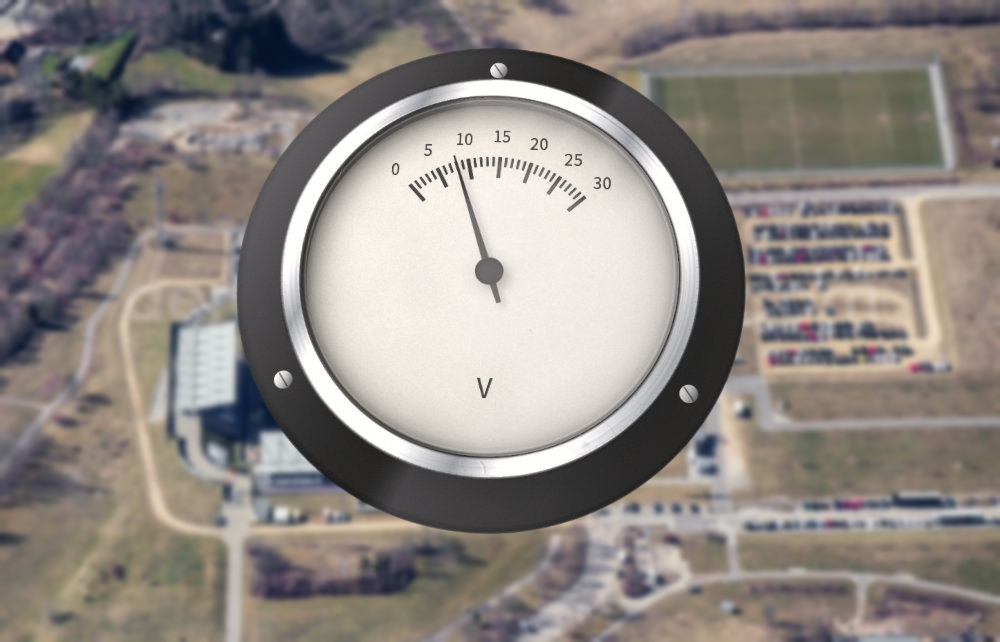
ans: V 8
